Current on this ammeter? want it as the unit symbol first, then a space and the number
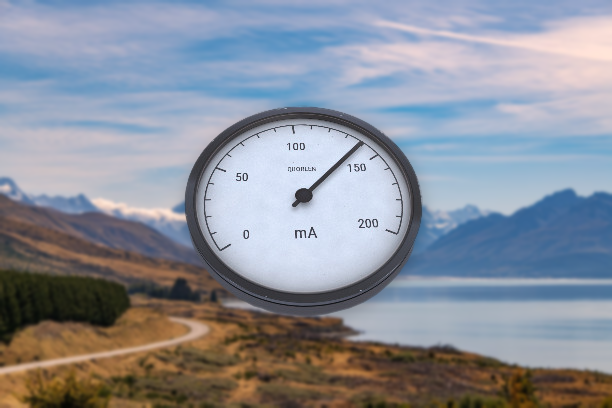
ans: mA 140
